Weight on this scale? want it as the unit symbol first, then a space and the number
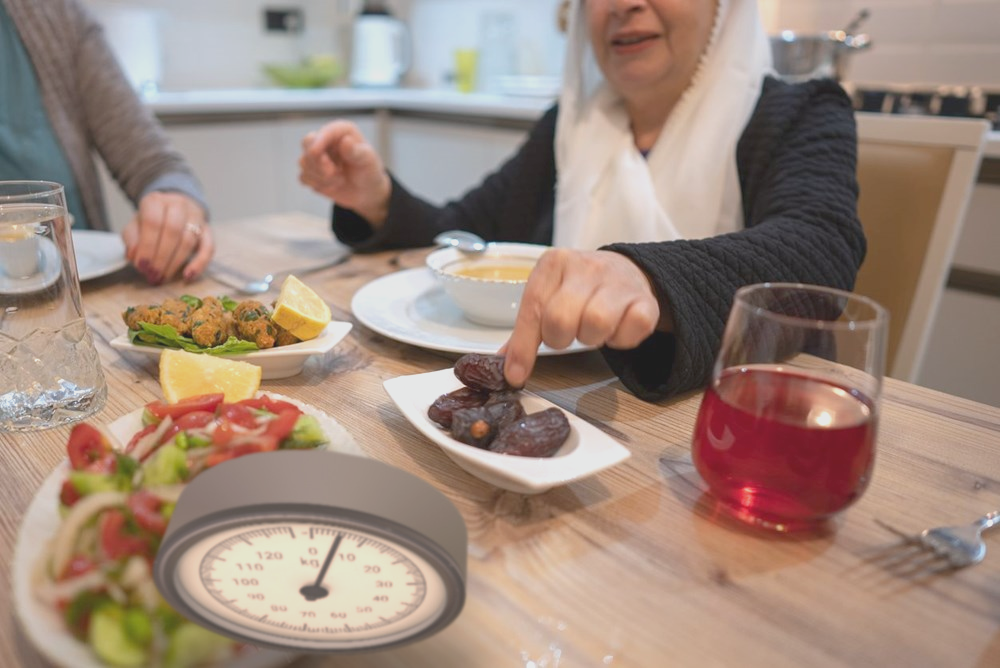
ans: kg 5
